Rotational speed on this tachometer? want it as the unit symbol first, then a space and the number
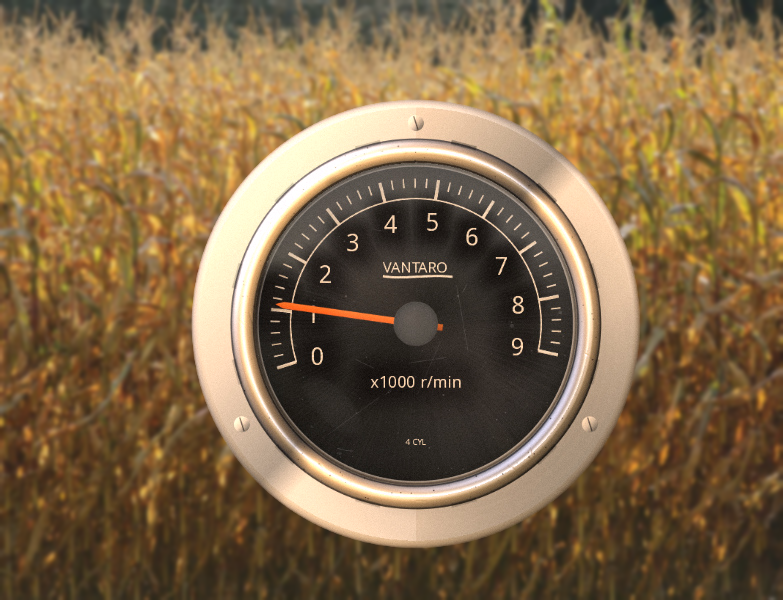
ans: rpm 1100
